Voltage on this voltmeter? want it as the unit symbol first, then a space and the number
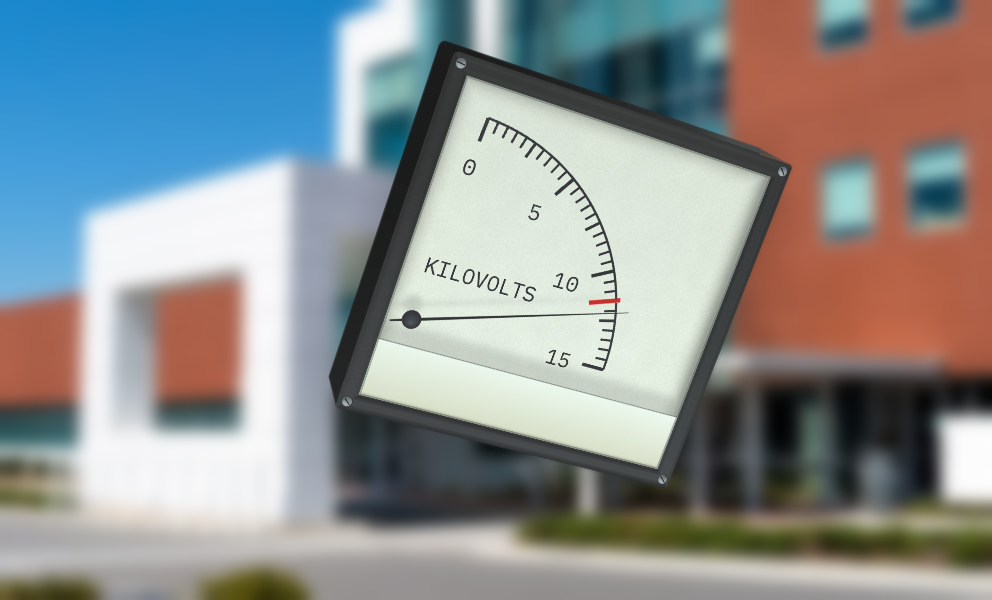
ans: kV 12
